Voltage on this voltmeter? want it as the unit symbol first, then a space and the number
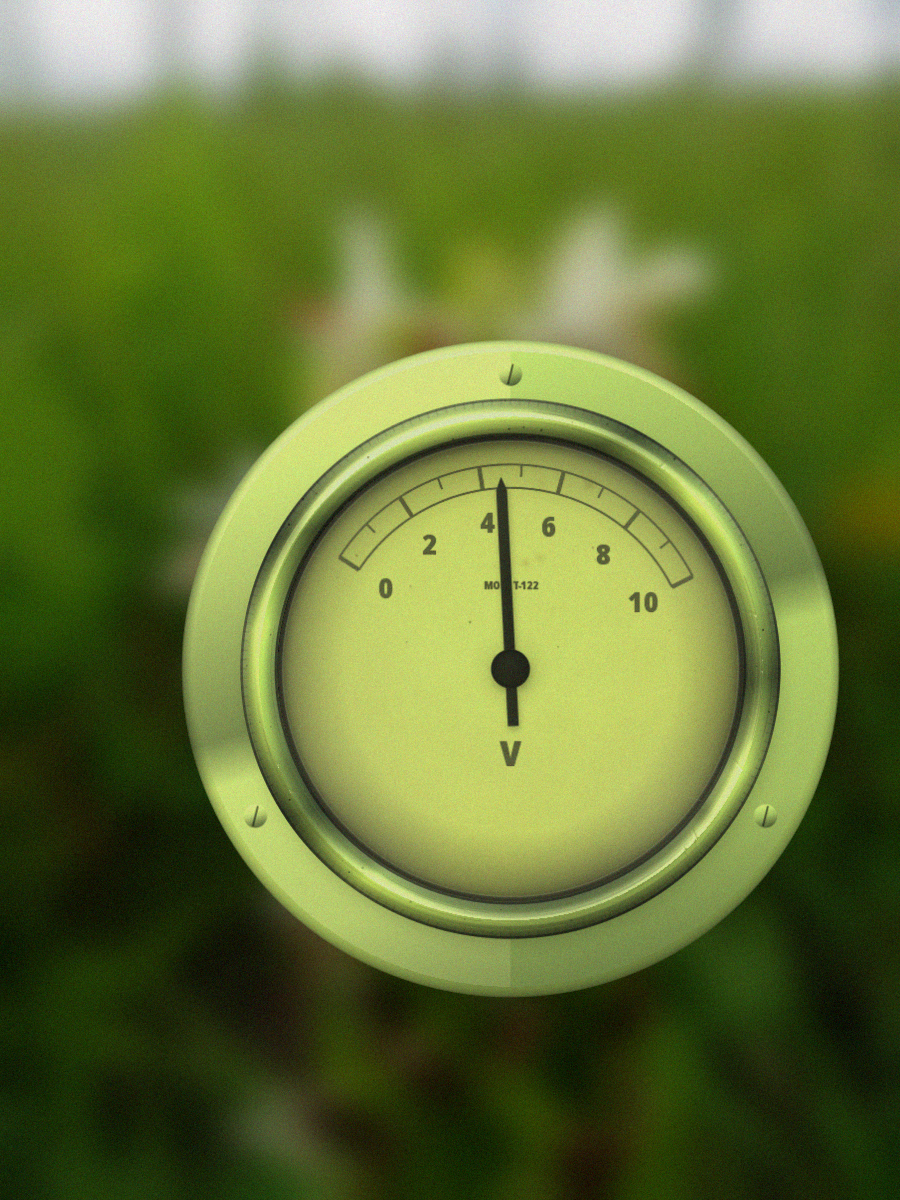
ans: V 4.5
